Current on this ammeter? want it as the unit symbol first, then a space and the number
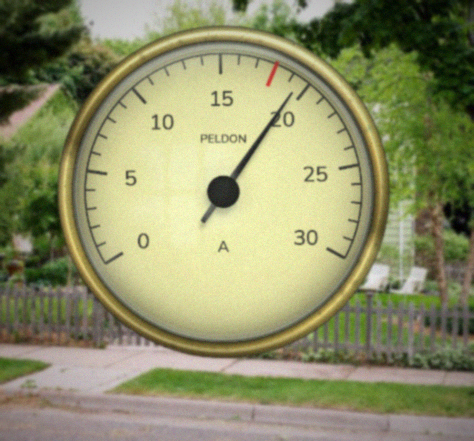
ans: A 19.5
